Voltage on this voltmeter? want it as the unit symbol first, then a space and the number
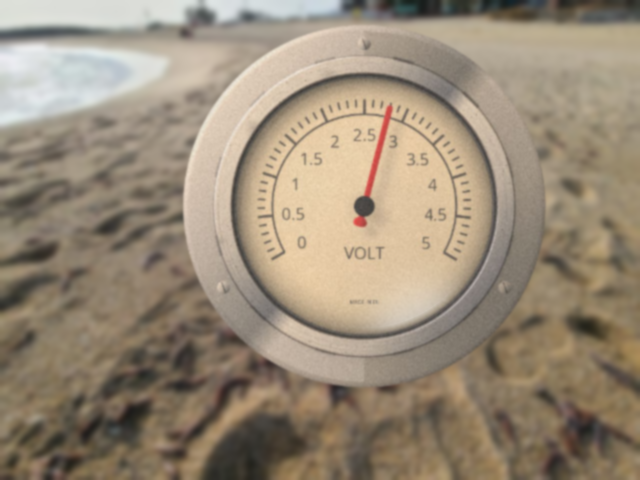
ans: V 2.8
